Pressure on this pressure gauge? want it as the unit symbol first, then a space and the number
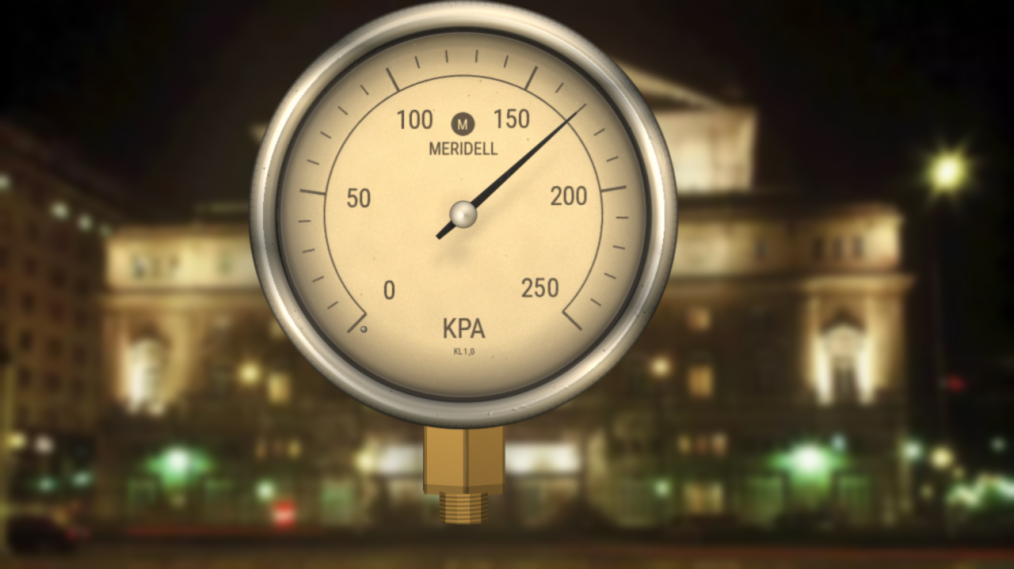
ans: kPa 170
